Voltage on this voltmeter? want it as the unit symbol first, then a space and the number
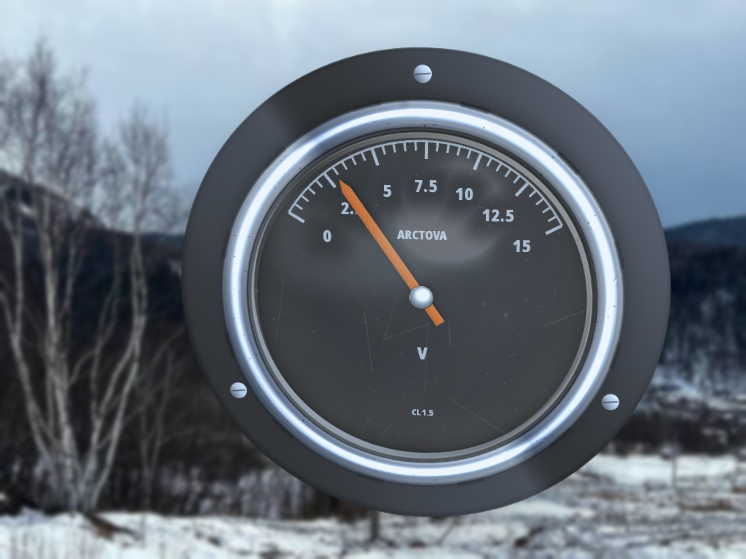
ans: V 3
